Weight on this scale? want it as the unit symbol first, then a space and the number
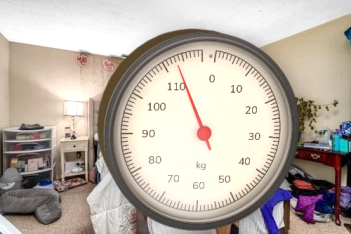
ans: kg 113
